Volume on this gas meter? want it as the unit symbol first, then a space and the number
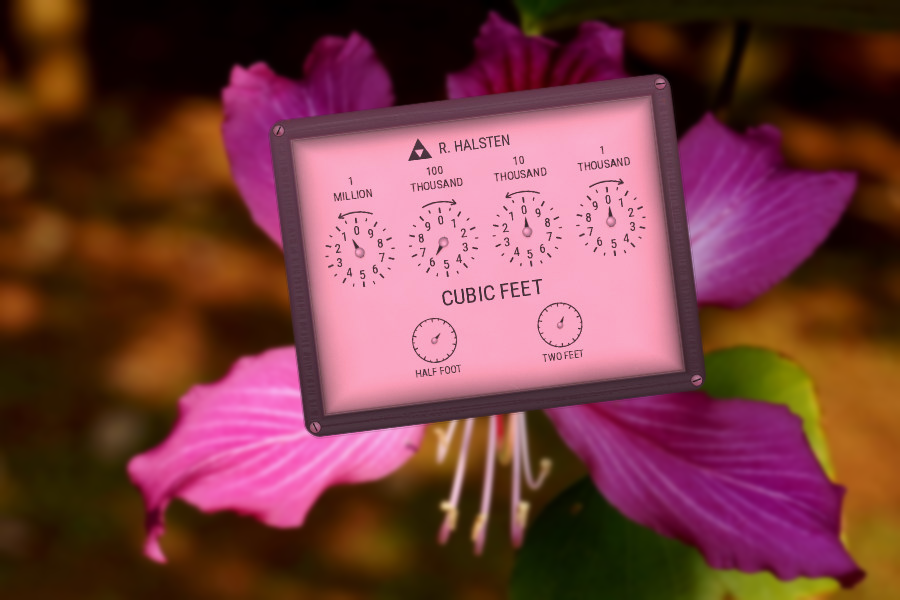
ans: ft³ 60000
